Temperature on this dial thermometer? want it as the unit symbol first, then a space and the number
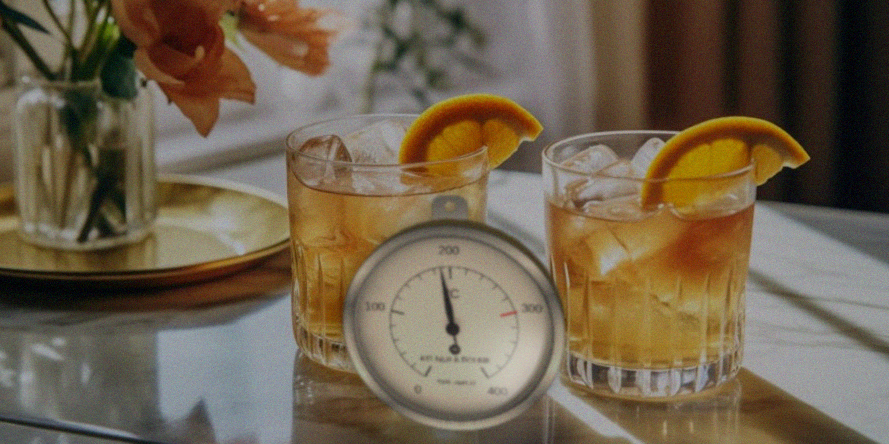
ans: °C 190
